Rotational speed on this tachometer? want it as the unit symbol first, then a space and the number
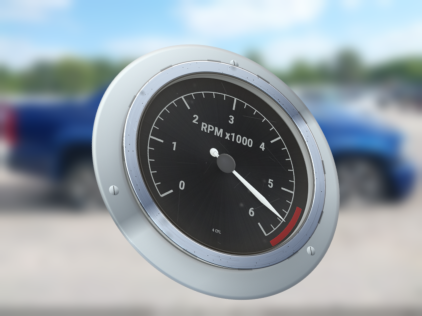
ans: rpm 5600
